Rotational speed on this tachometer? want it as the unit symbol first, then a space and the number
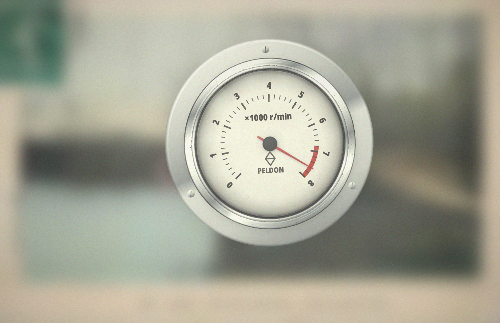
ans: rpm 7600
